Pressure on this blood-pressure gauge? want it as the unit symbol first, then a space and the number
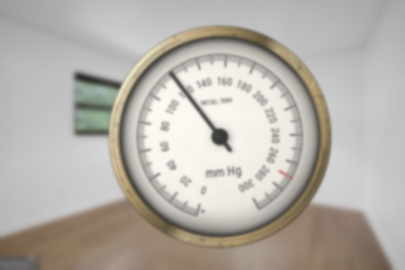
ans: mmHg 120
